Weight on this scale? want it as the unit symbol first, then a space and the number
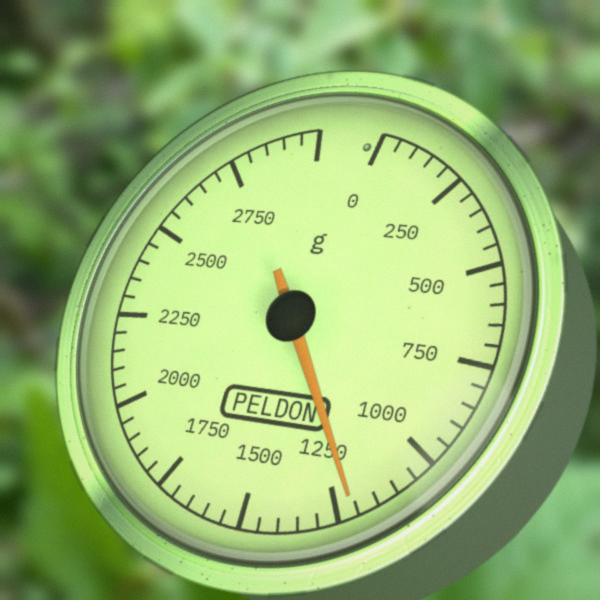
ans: g 1200
